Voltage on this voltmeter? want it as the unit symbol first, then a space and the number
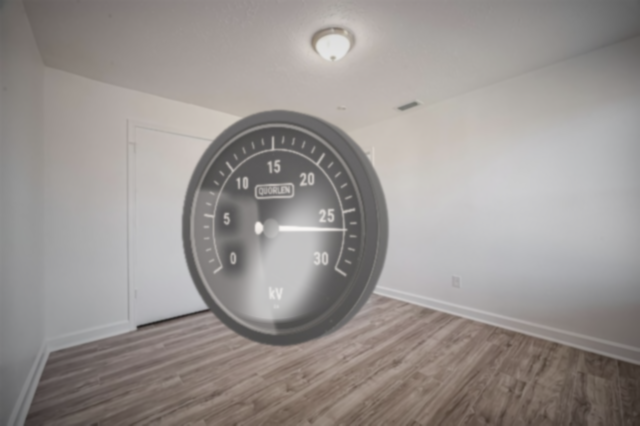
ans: kV 26.5
